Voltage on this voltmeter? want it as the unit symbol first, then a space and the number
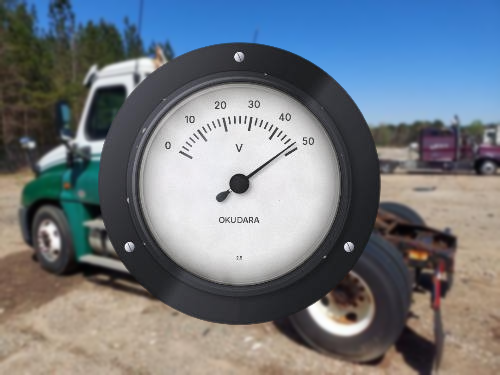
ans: V 48
